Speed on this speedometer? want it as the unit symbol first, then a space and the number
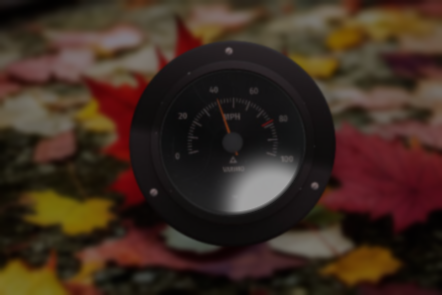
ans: mph 40
